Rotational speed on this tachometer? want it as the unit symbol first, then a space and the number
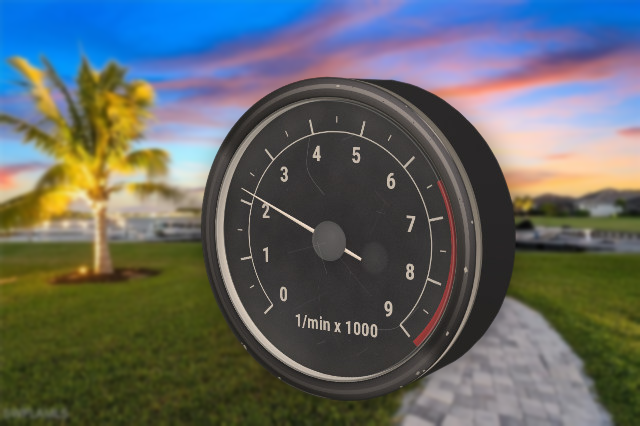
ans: rpm 2250
